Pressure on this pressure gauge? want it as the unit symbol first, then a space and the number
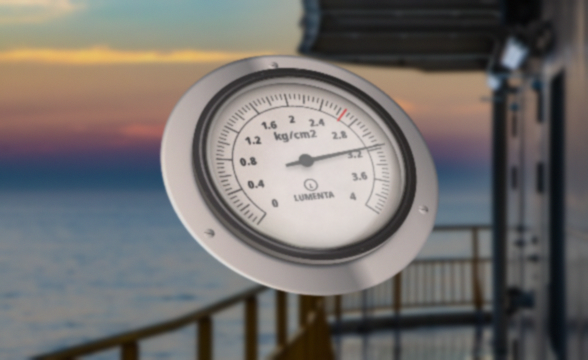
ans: kg/cm² 3.2
